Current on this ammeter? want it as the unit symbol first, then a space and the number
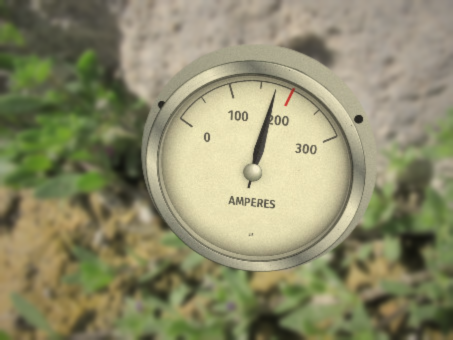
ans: A 175
